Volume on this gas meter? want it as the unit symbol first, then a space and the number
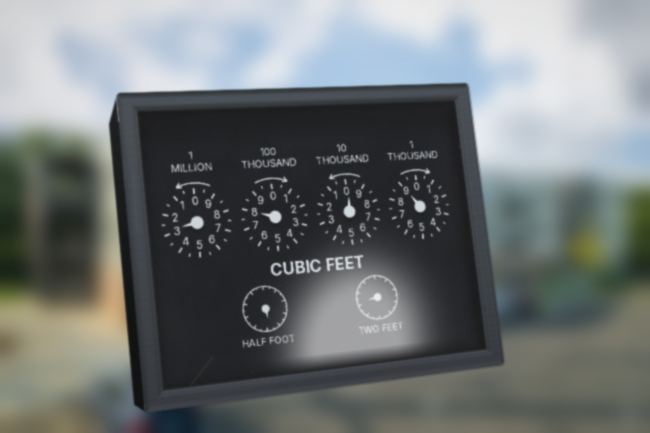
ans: ft³ 279900
